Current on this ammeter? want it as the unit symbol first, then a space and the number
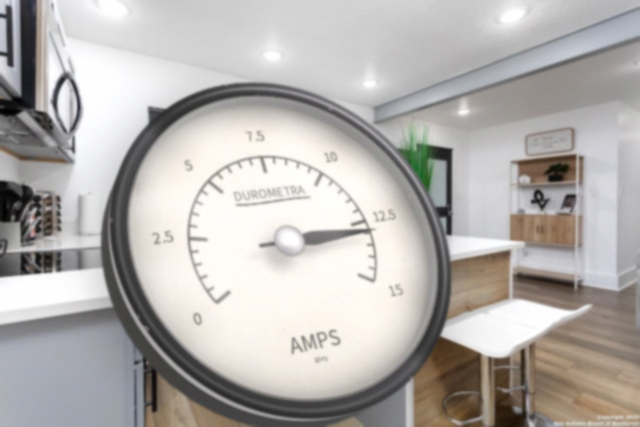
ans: A 13
